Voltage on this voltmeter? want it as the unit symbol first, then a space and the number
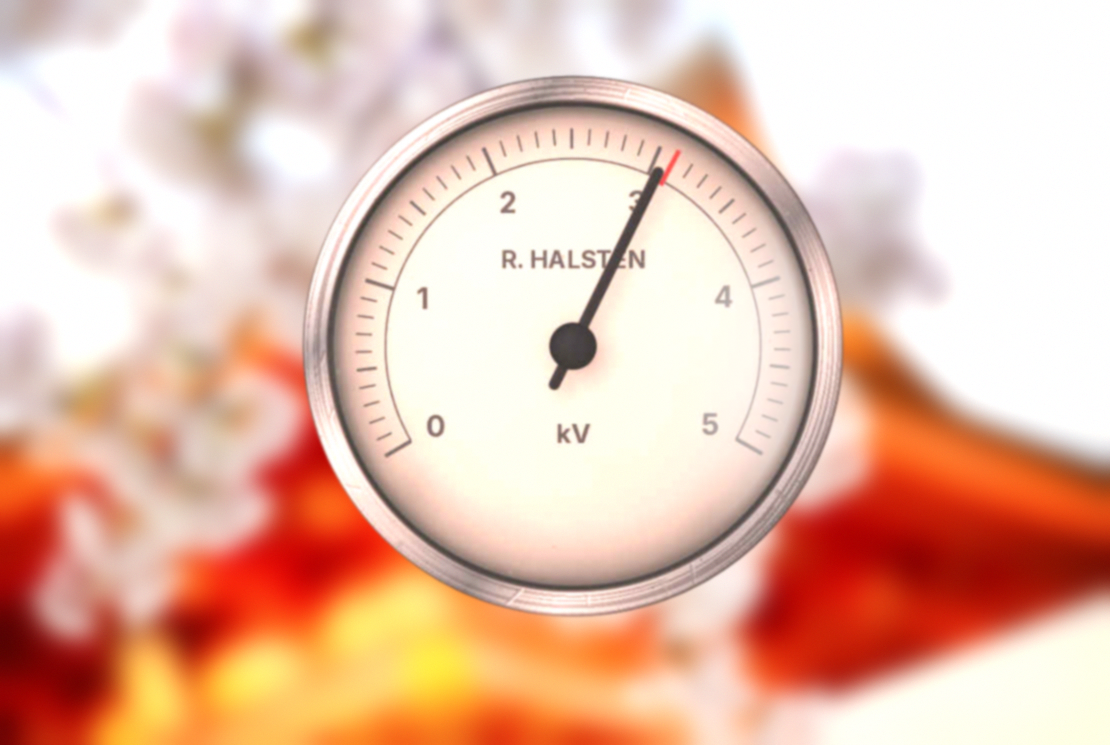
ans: kV 3.05
